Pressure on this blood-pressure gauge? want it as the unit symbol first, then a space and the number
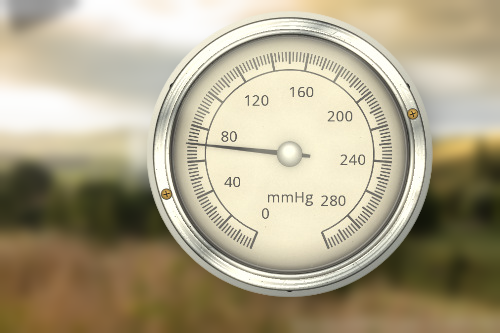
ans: mmHg 70
